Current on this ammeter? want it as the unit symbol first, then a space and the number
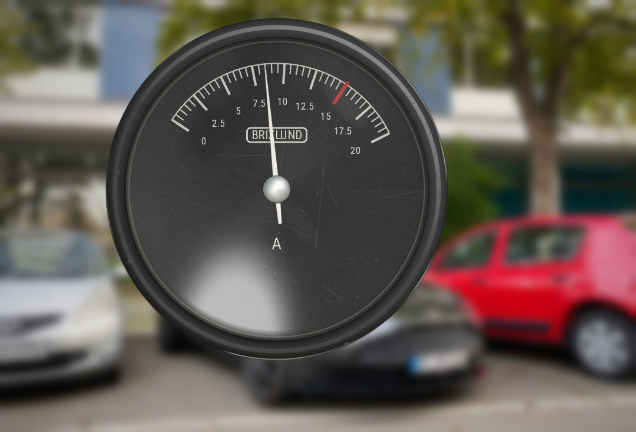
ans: A 8.5
